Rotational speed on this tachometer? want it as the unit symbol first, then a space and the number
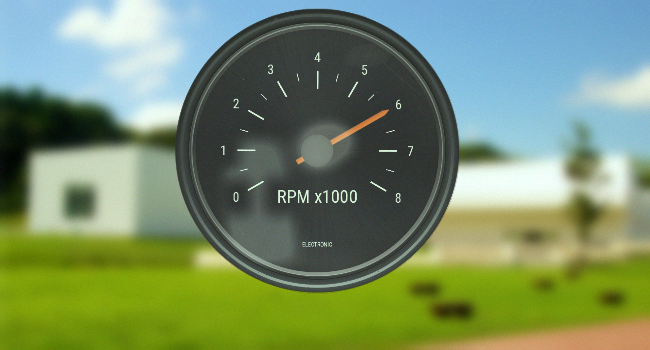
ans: rpm 6000
